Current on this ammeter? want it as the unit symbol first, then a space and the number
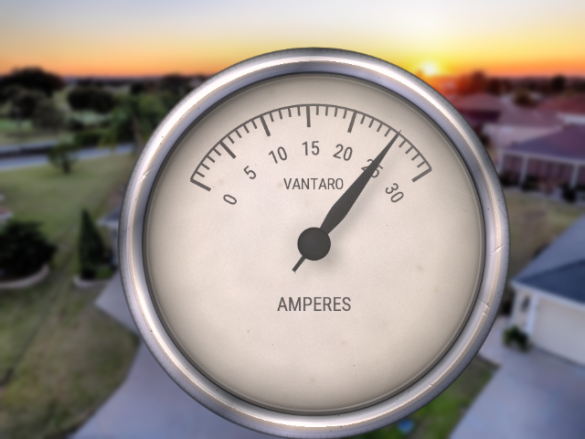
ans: A 25
